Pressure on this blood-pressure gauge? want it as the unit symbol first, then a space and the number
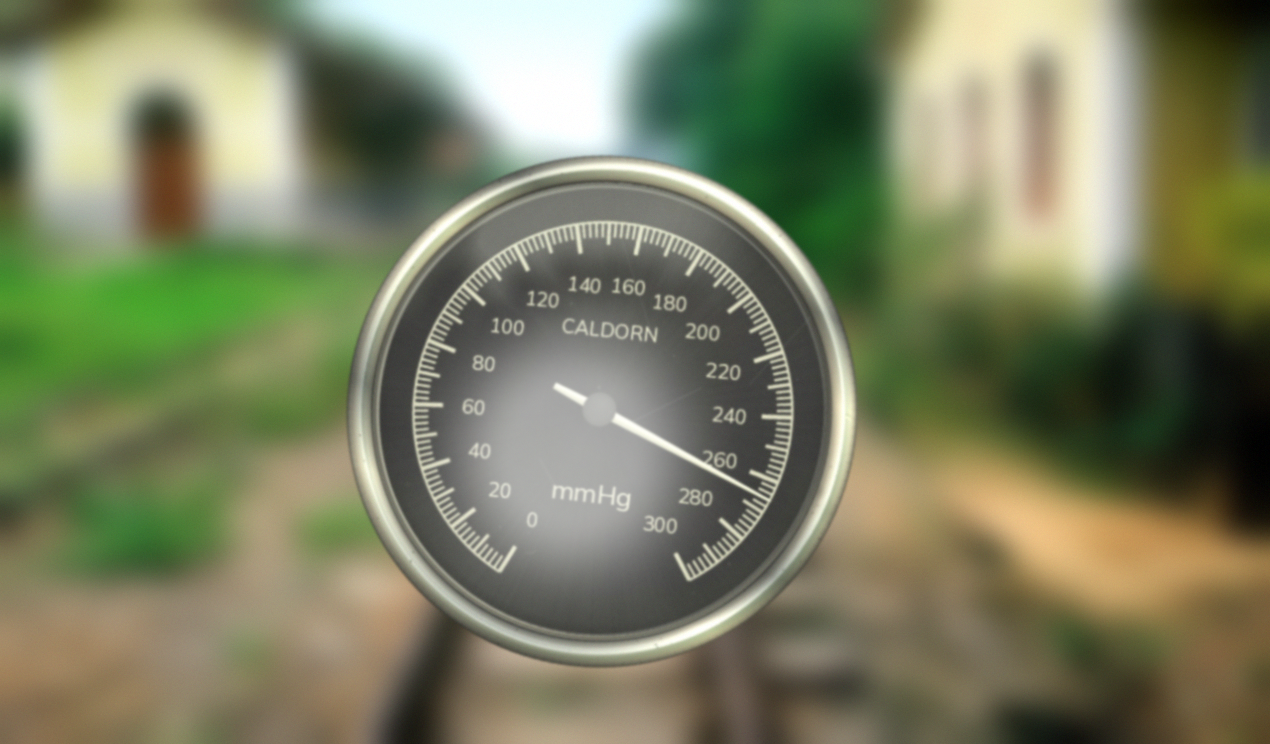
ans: mmHg 266
